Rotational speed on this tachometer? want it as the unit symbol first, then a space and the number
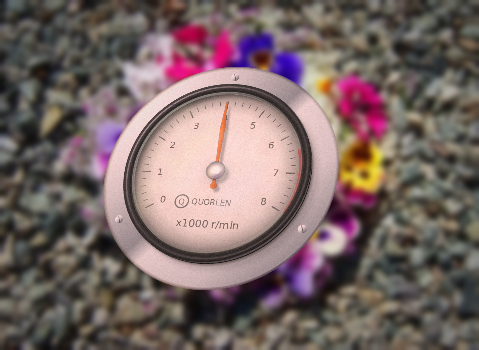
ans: rpm 4000
